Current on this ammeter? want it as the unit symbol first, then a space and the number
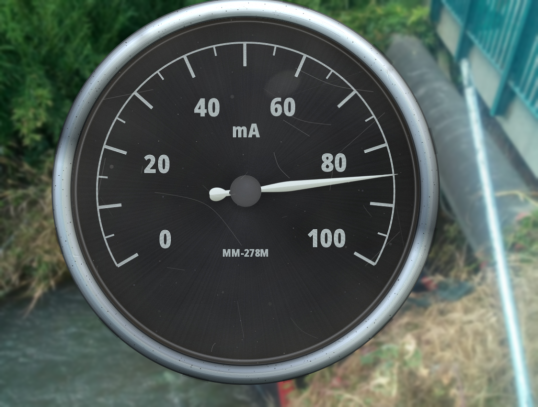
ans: mA 85
